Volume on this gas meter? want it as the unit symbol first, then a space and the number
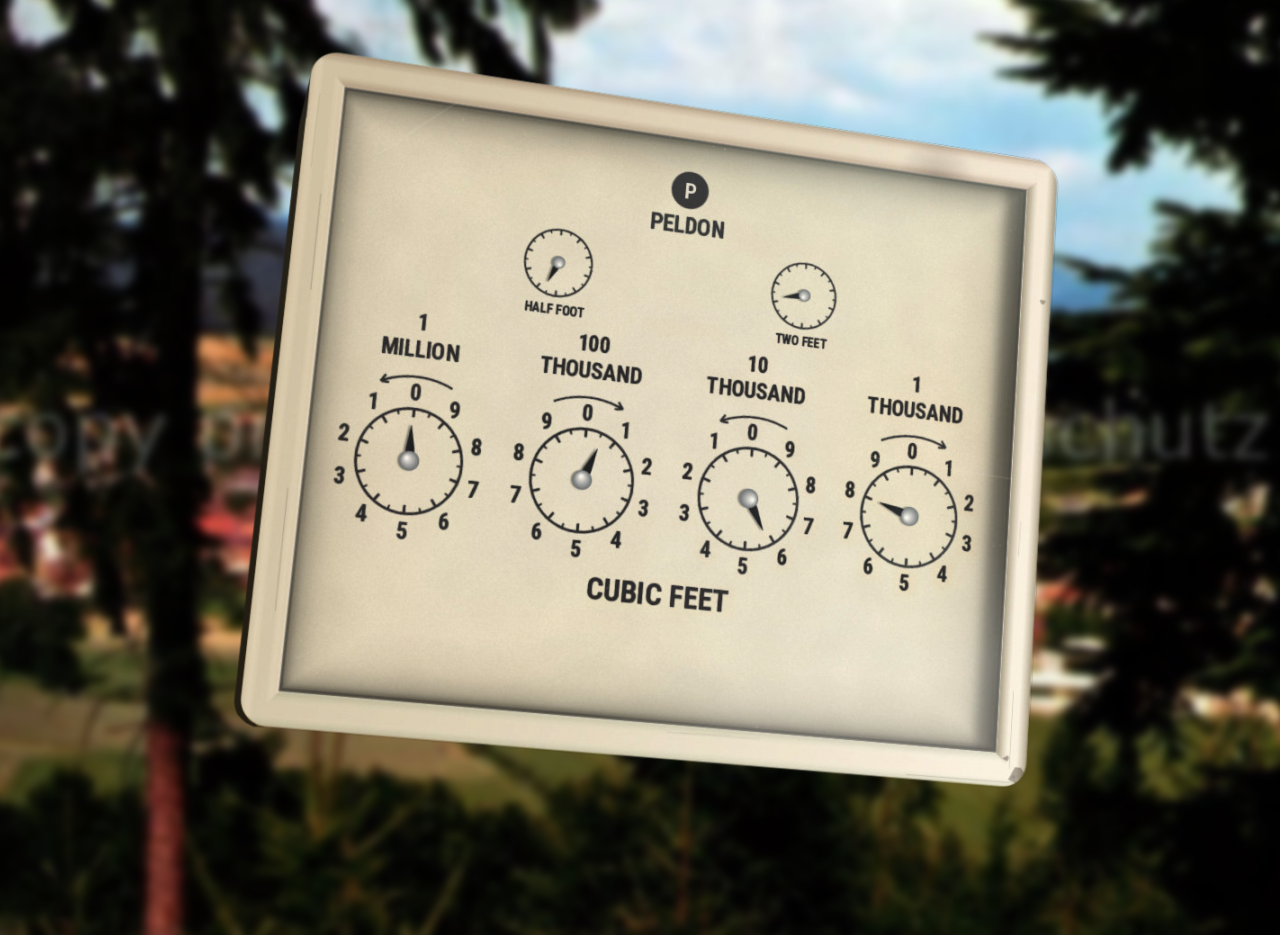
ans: ft³ 5800
